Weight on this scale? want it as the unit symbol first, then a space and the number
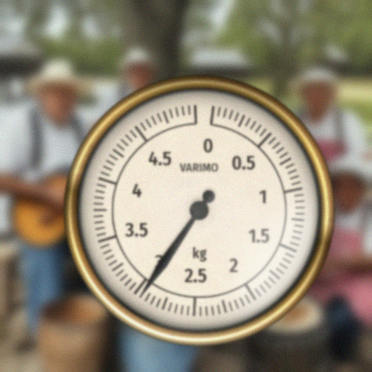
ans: kg 2.95
